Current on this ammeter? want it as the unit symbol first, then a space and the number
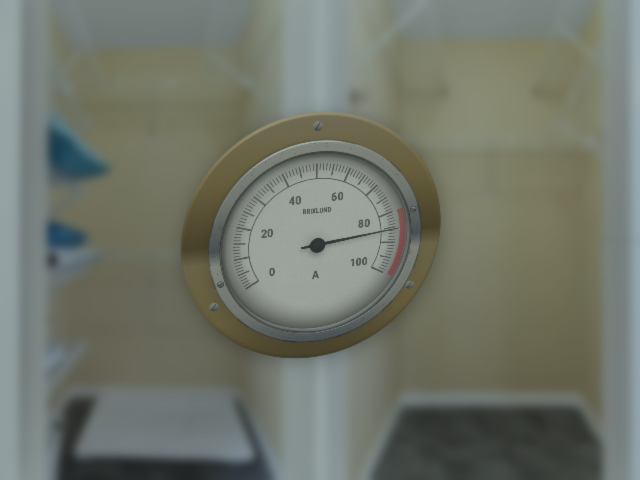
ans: A 85
